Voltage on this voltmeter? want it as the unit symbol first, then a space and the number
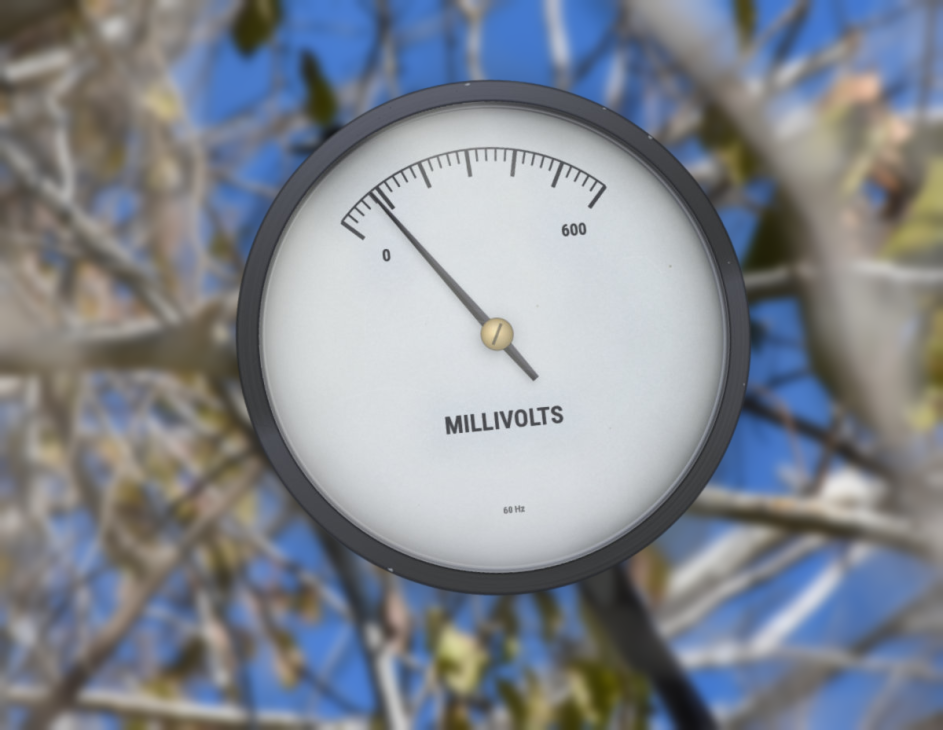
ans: mV 80
